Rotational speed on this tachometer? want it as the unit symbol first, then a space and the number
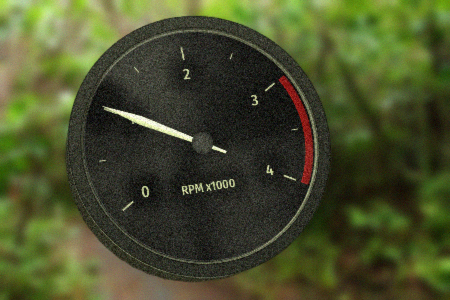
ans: rpm 1000
